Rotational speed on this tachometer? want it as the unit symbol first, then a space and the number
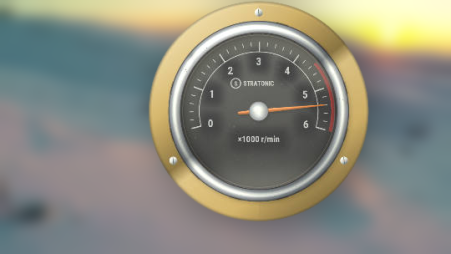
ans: rpm 5400
